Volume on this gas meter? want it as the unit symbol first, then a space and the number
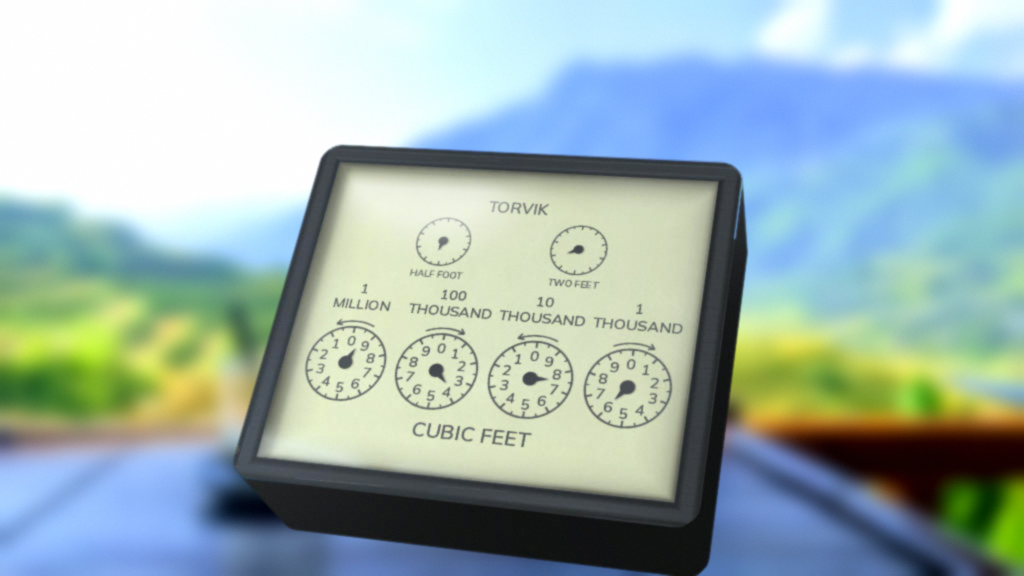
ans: ft³ 937600
